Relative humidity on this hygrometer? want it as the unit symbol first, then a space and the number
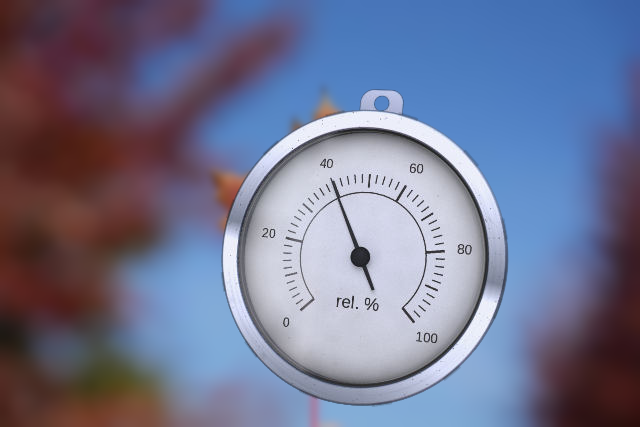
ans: % 40
